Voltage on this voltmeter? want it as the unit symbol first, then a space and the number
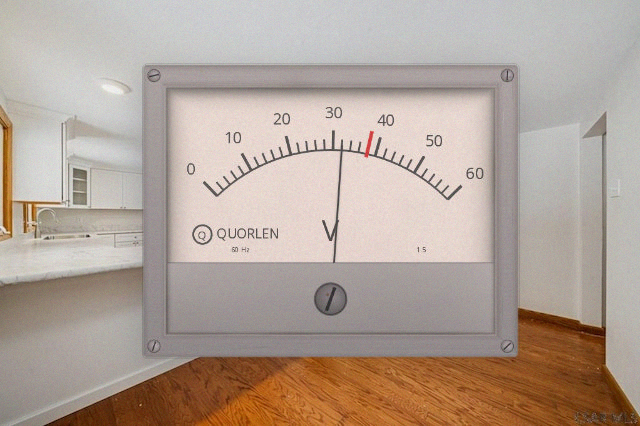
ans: V 32
